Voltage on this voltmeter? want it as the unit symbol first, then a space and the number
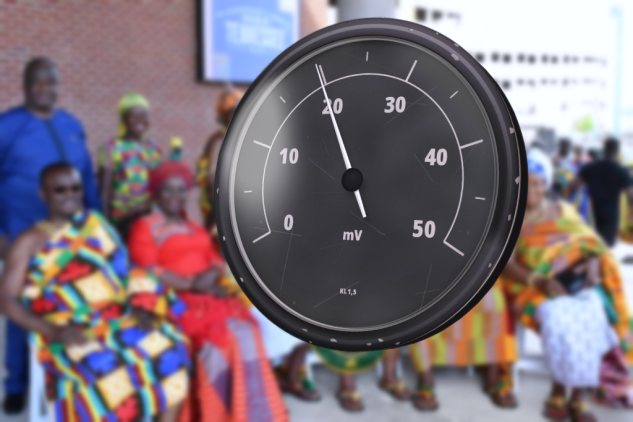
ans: mV 20
